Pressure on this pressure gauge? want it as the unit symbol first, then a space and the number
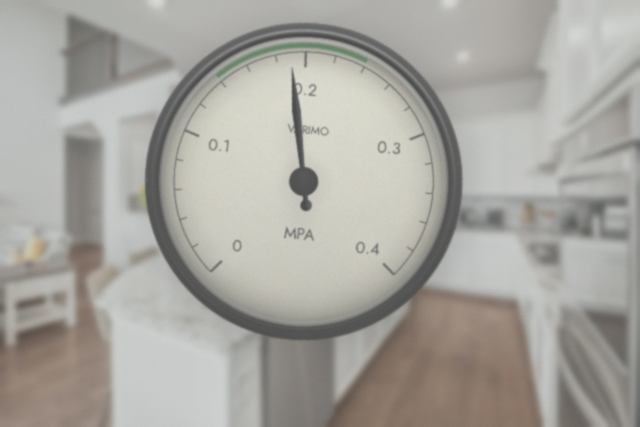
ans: MPa 0.19
